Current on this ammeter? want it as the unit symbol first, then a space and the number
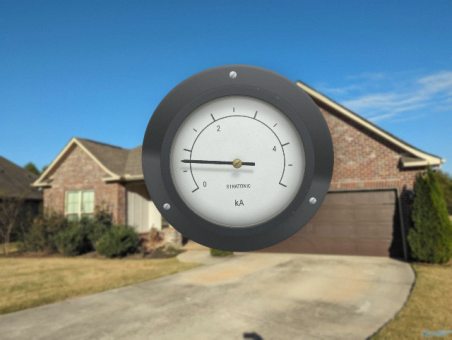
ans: kA 0.75
